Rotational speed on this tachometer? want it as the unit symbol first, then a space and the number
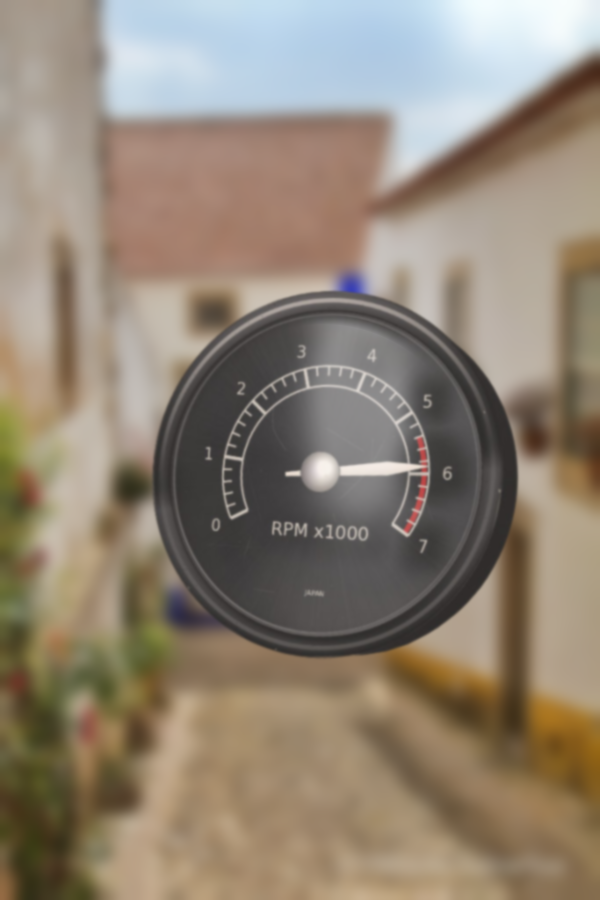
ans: rpm 5900
